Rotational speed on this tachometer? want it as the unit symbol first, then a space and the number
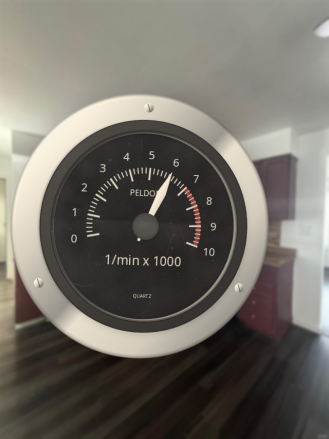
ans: rpm 6000
